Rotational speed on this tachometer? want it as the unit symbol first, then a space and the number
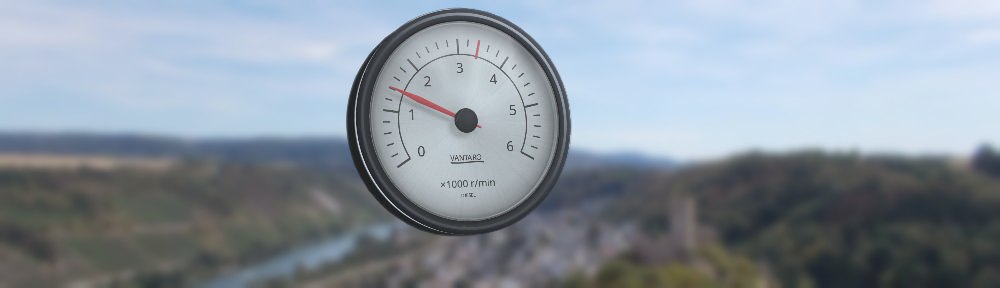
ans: rpm 1400
